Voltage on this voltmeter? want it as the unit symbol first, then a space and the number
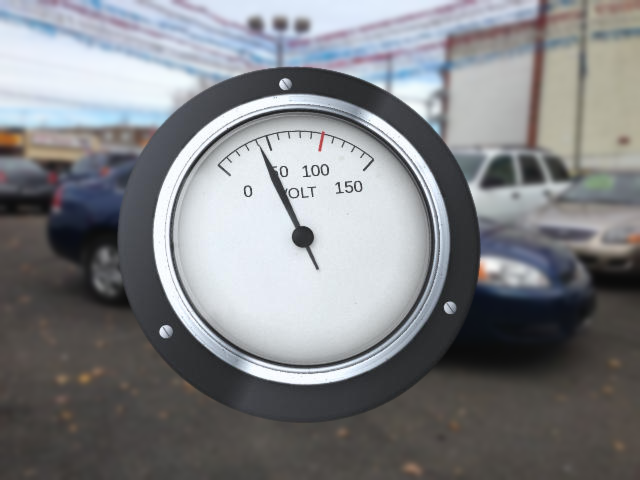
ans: V 40
